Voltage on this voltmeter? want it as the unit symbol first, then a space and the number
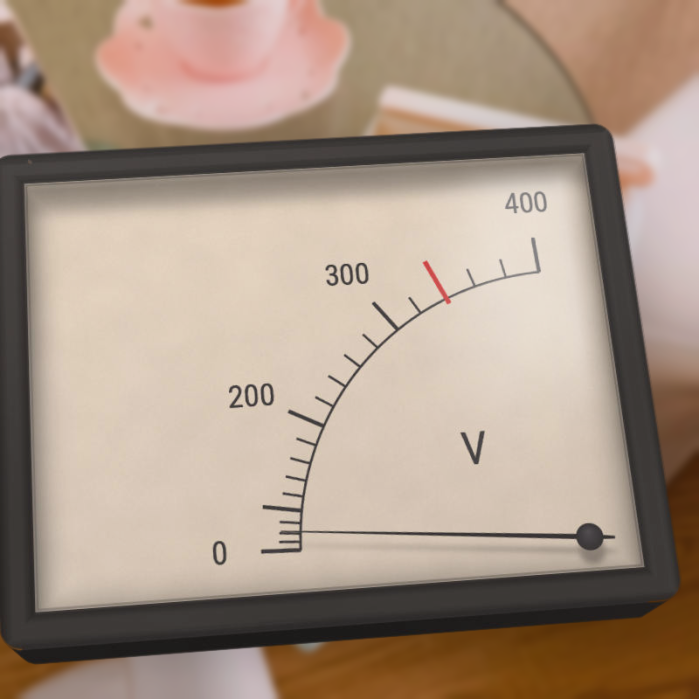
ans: V 60
